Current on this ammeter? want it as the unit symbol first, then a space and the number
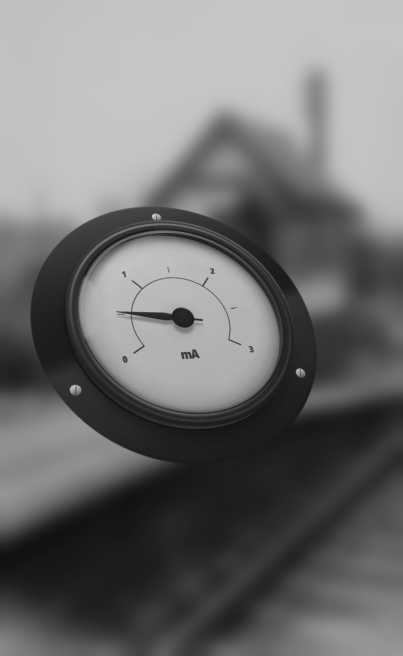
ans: mA 0.5
